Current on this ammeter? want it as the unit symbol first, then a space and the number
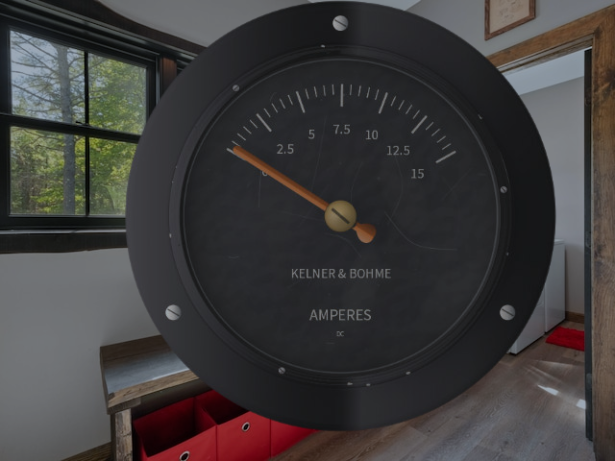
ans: A 0.25
